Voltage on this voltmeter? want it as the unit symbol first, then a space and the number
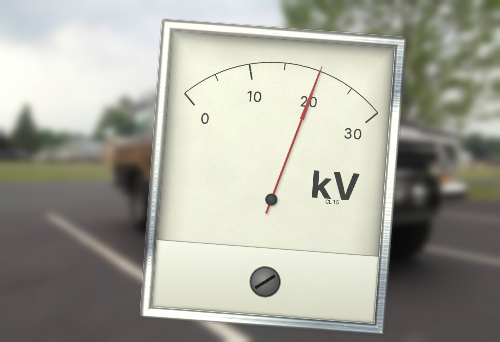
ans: kV 20
